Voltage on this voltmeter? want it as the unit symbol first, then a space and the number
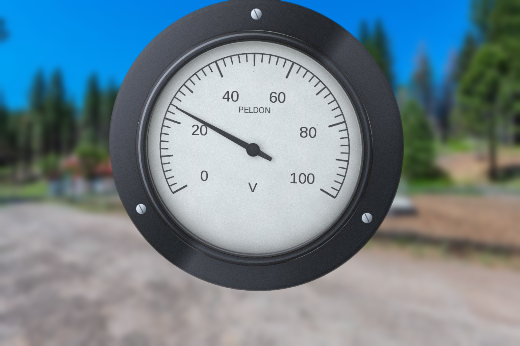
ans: V 24
